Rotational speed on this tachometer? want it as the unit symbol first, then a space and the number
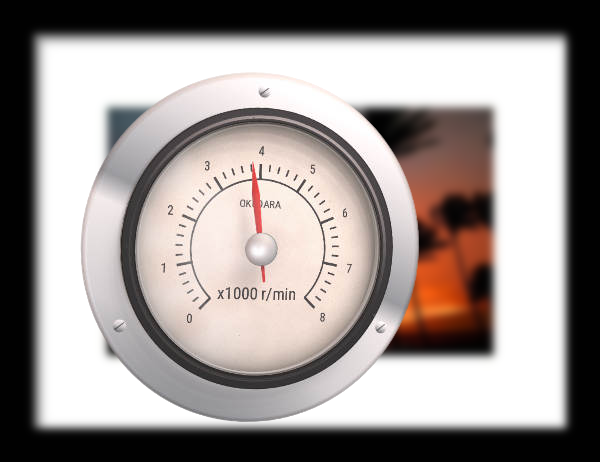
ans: rpm 3800
